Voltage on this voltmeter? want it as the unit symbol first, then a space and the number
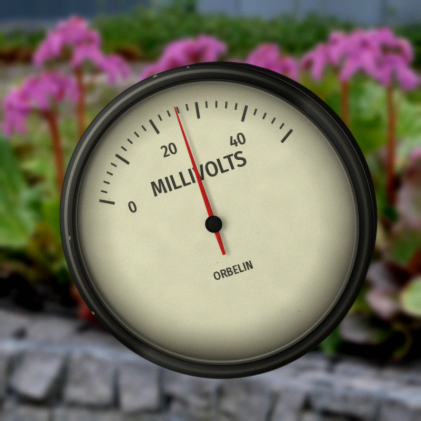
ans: mV 26
